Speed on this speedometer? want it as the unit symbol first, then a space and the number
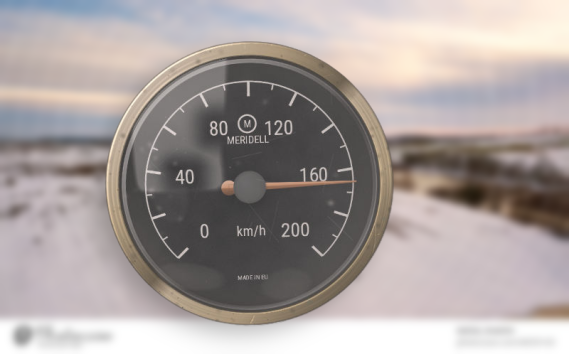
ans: km/h 165
